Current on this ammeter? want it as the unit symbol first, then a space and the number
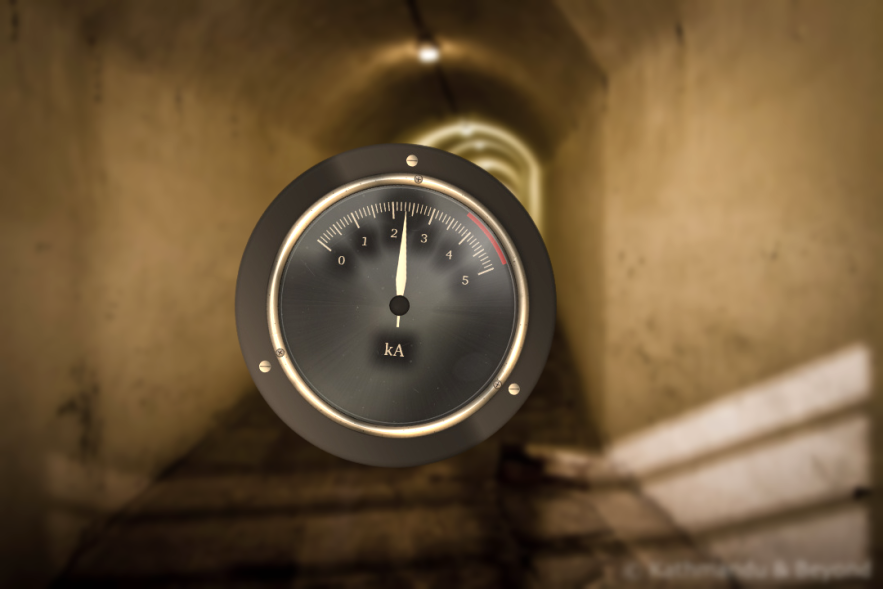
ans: kA 2.3
